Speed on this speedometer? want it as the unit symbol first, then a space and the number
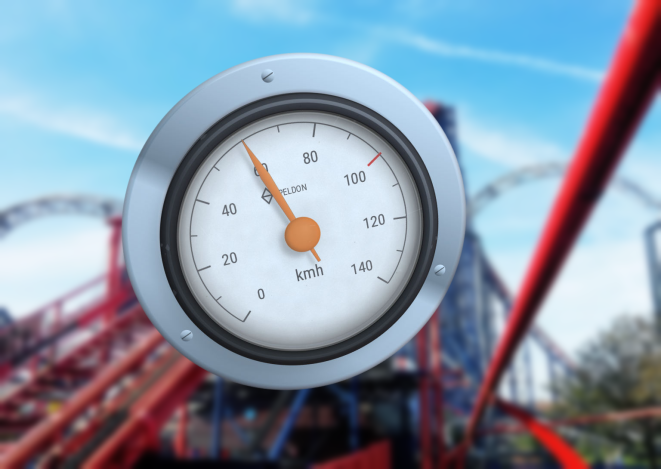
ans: km/h 60
